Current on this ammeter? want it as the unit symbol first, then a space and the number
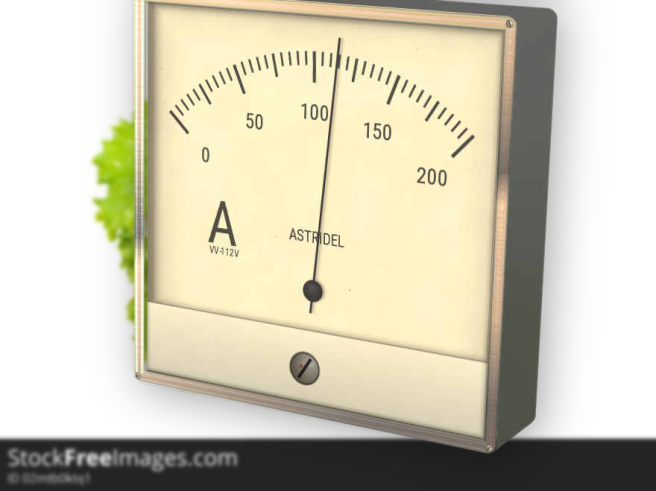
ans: A 115
